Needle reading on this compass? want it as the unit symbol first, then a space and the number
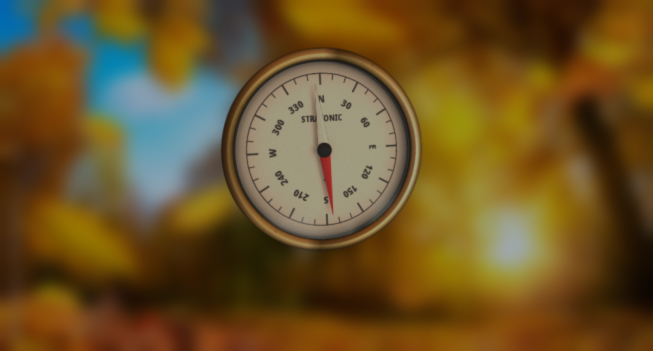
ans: ° 175
